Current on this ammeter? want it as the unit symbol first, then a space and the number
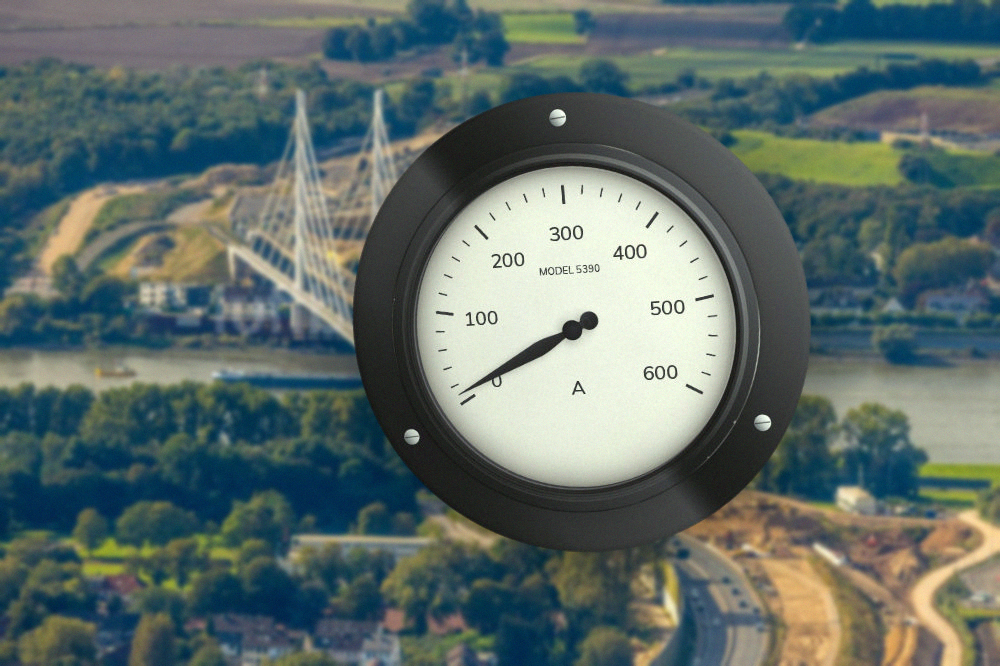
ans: A 10
